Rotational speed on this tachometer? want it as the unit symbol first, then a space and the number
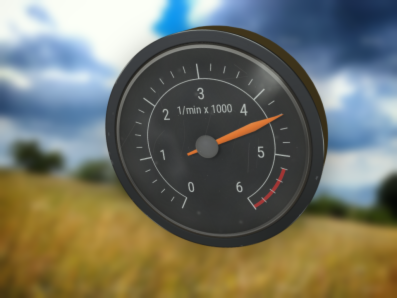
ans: rpm 4400
